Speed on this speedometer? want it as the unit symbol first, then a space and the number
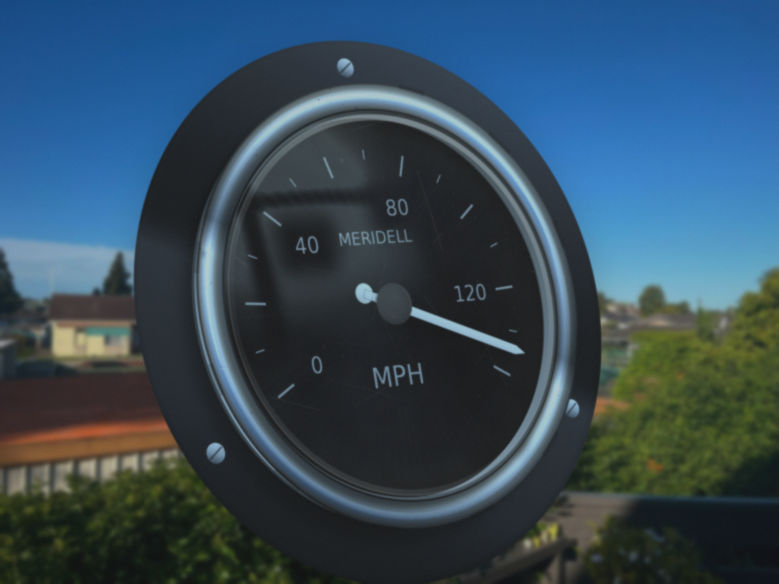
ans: mph 135
